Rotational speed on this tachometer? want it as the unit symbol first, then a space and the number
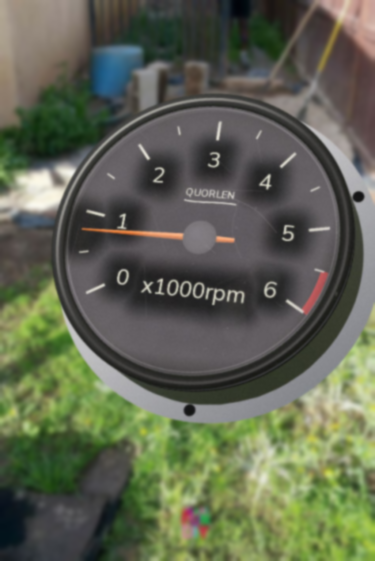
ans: rpm 750
